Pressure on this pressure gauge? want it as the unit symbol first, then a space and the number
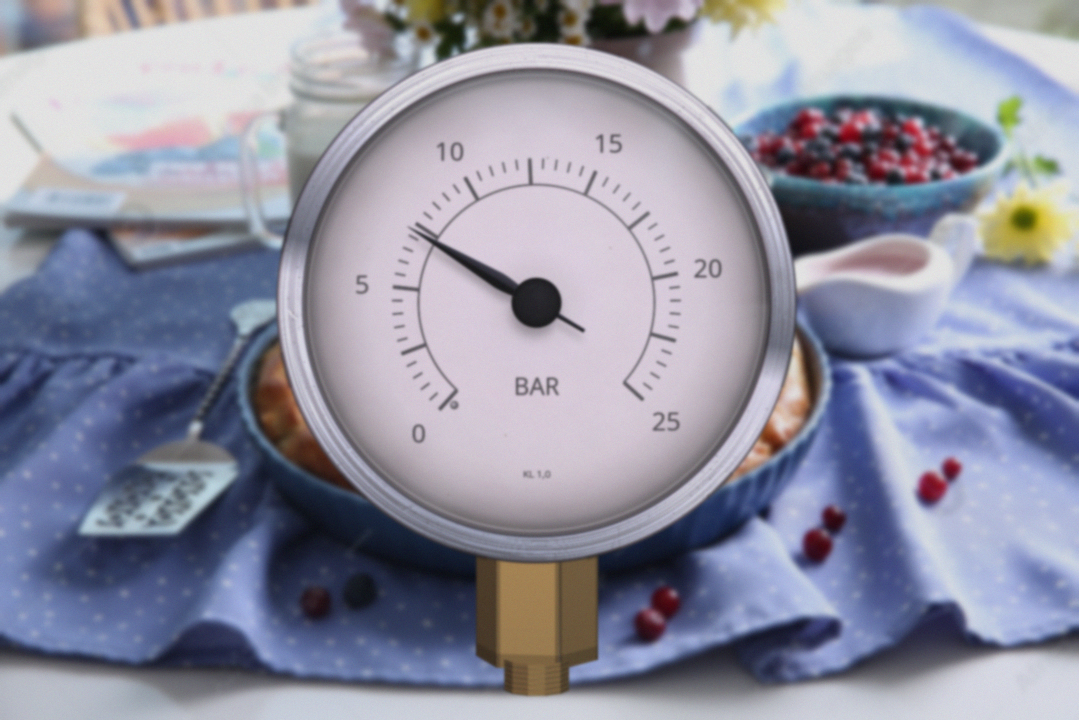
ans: bar 7.25
